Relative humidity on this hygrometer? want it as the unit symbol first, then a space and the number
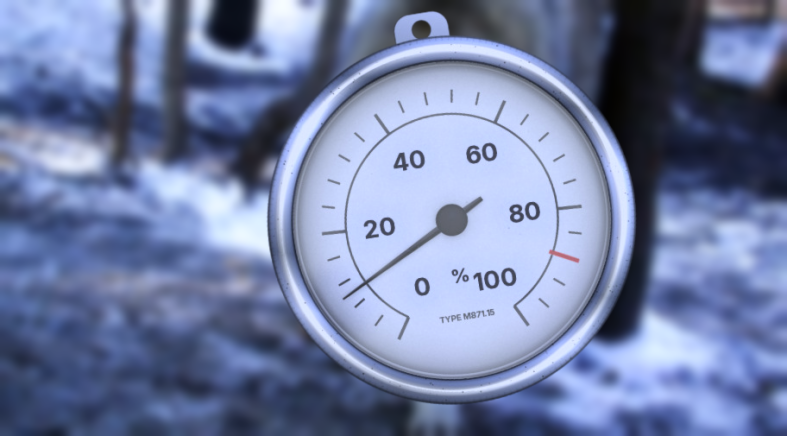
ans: % 10
